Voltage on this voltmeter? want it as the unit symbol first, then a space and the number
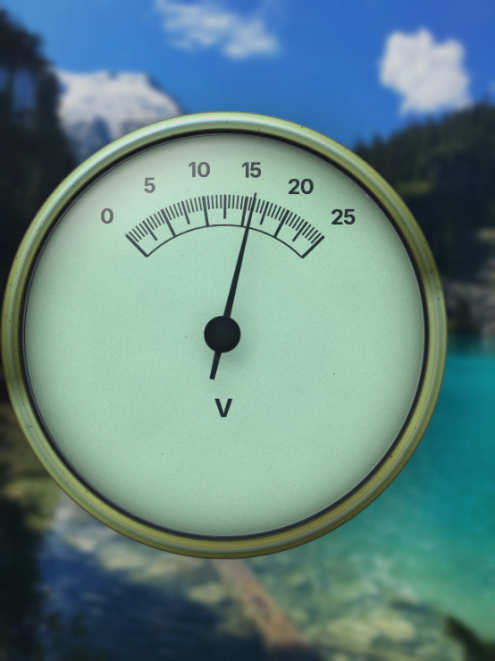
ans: V 16
